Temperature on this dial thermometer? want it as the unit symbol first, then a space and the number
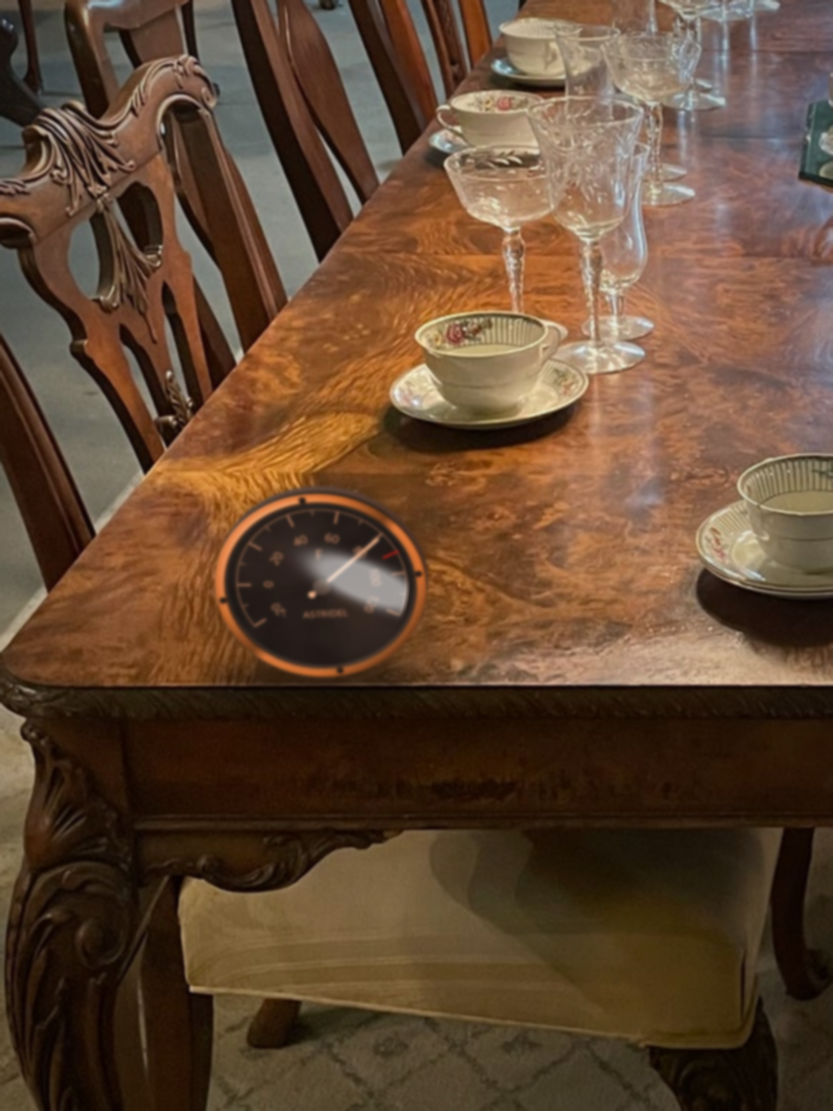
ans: °F 80
